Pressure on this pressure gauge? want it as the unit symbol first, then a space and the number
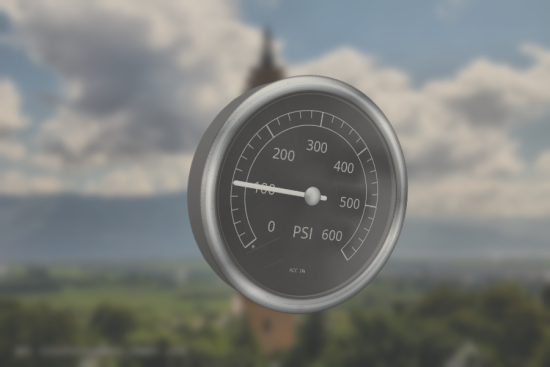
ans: psi 100
